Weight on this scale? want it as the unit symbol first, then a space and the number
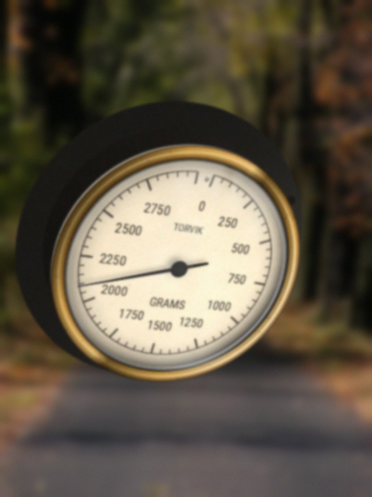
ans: g 2100
